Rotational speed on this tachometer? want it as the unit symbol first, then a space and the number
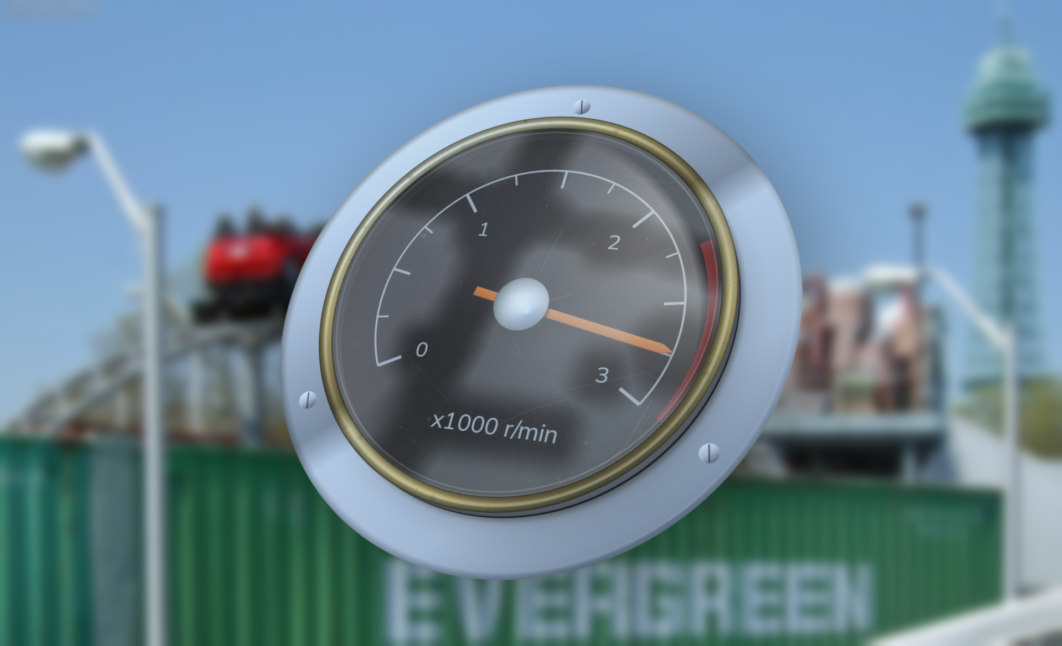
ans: rpm 2750
